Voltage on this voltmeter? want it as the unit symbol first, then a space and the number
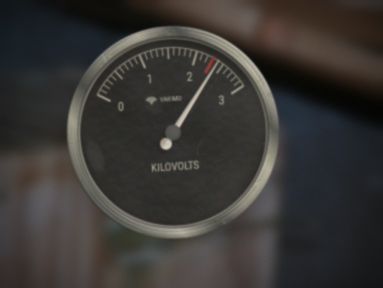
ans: kV 2.4
